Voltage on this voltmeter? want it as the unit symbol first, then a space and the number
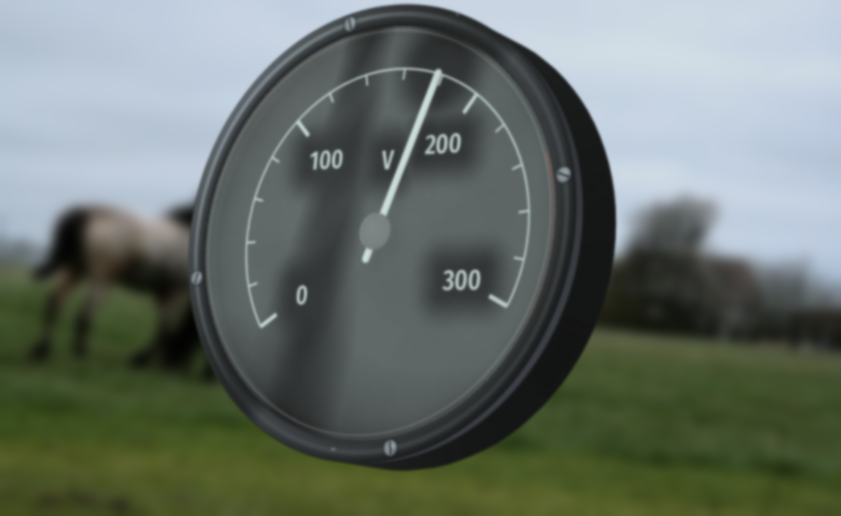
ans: V 180
